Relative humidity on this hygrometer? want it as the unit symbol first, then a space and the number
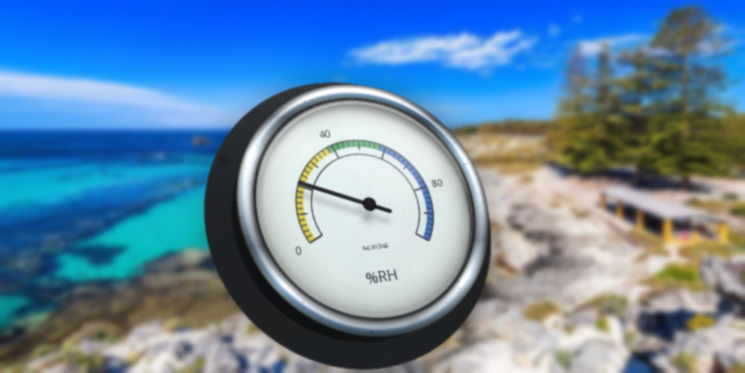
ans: % 20
